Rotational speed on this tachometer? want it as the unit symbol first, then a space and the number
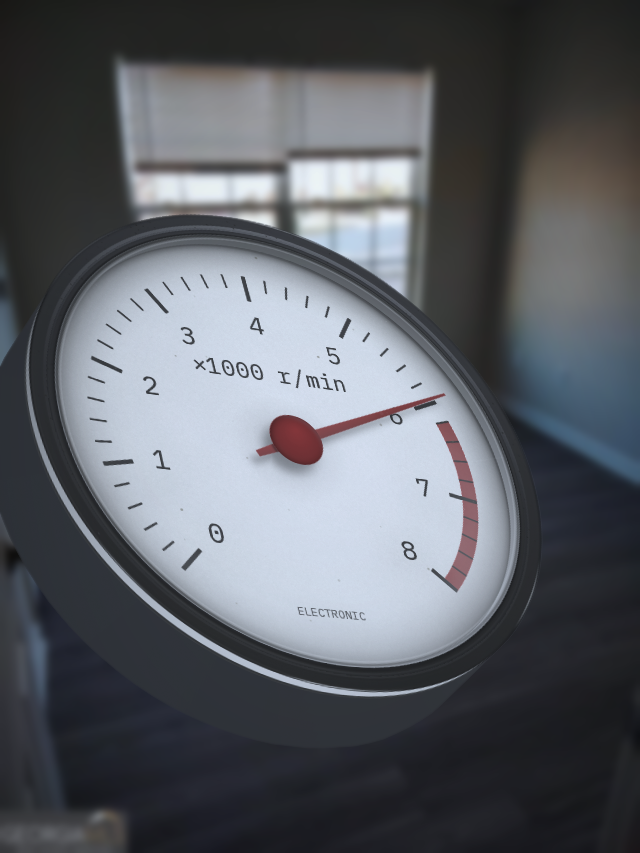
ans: rpm 6000
